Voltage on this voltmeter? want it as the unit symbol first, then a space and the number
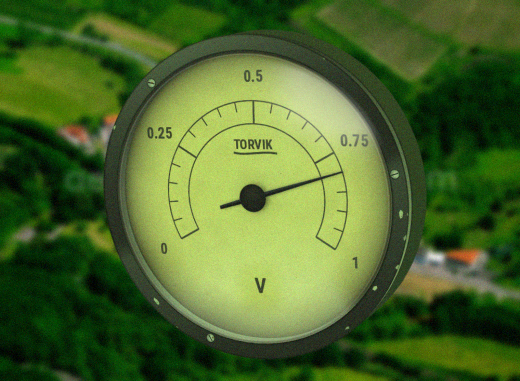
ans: V 0.8
